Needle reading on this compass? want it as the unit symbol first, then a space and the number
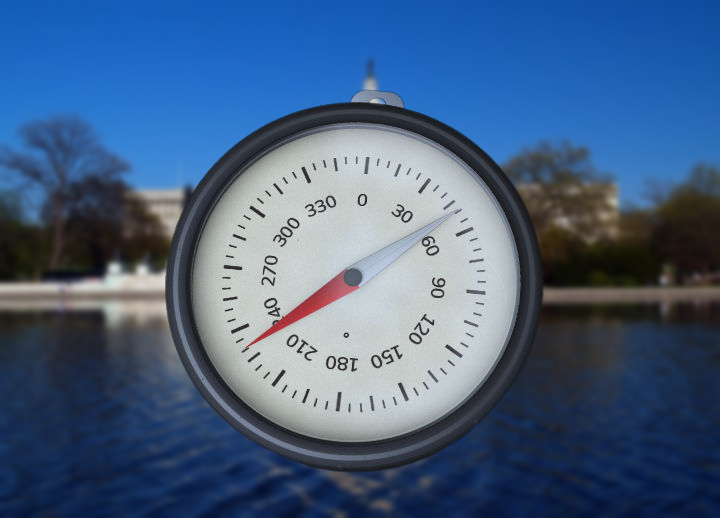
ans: ° 230
